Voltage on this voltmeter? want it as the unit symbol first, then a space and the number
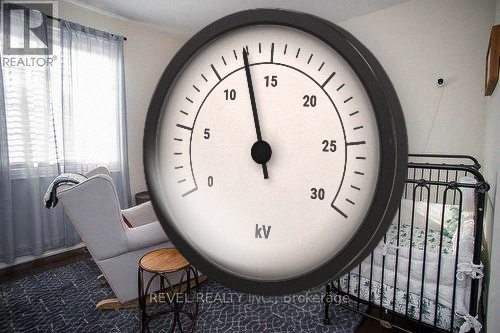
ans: kV 13
